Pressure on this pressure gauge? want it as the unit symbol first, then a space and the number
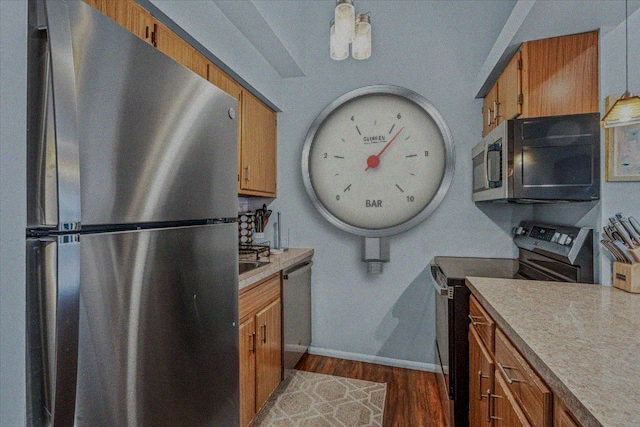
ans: bar 6.5
